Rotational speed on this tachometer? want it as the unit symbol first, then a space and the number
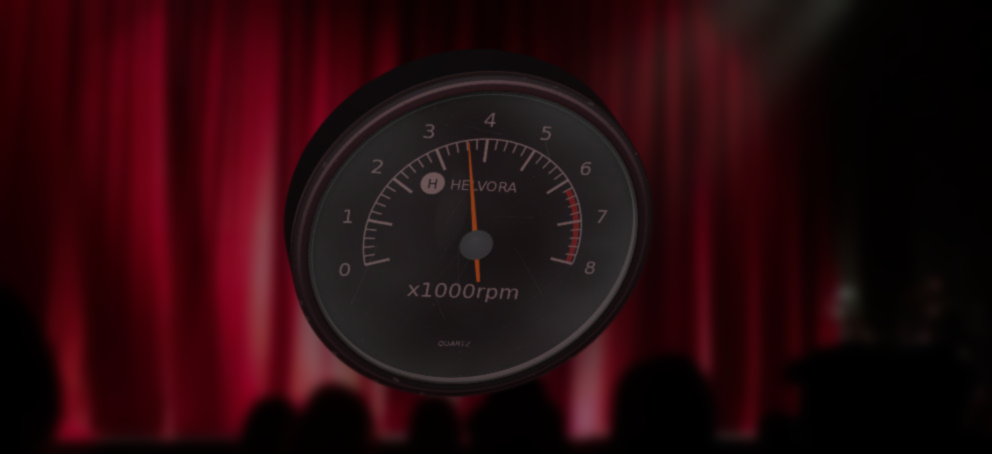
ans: rpm 3600
